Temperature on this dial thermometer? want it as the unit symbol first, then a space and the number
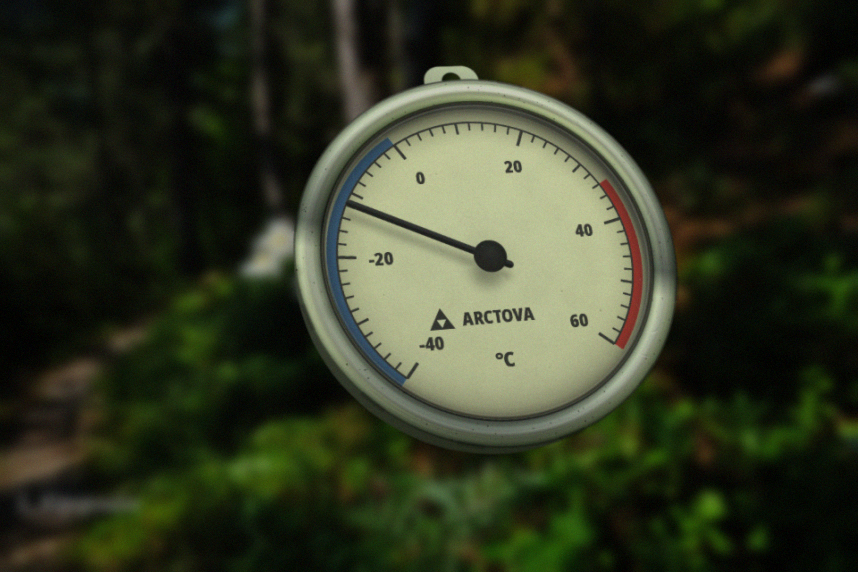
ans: °C -12
